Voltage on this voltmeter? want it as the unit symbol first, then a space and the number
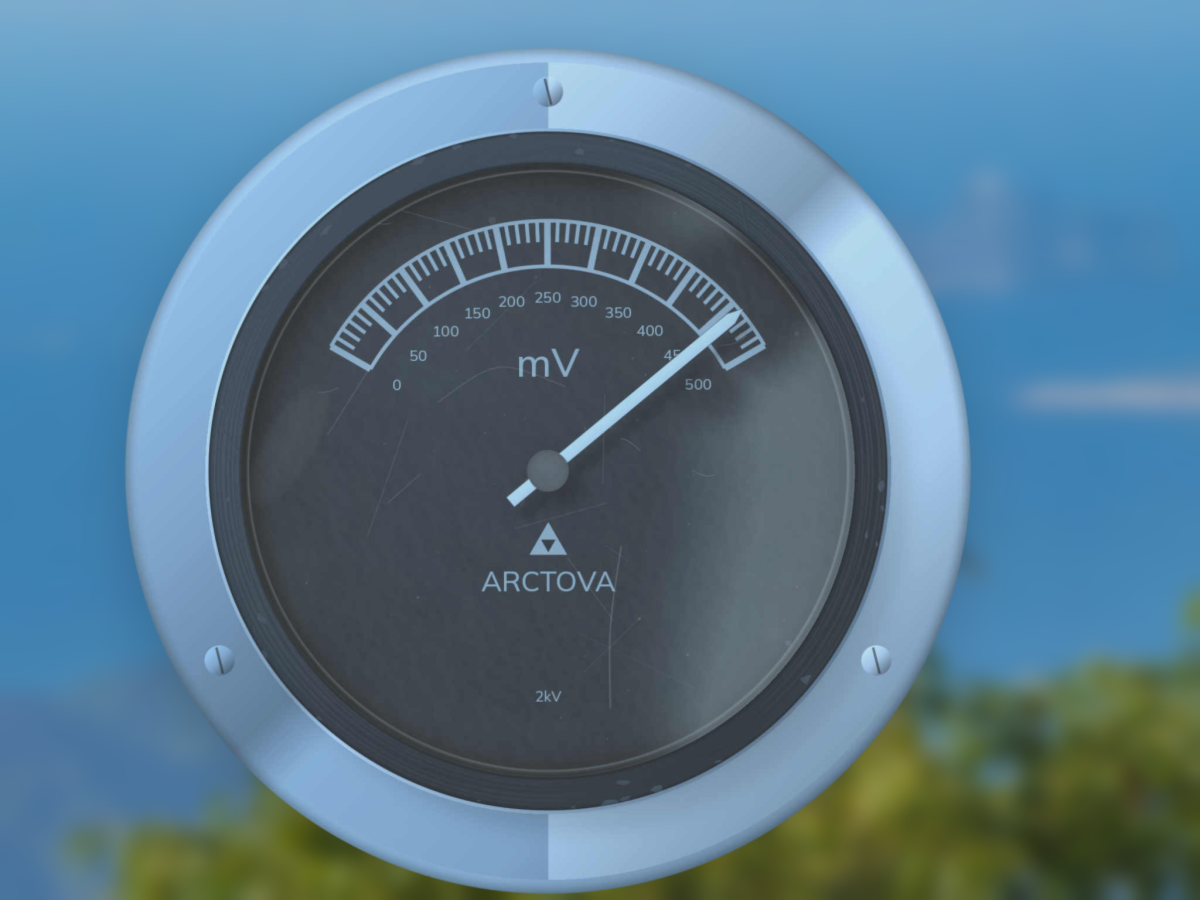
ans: mV 460
